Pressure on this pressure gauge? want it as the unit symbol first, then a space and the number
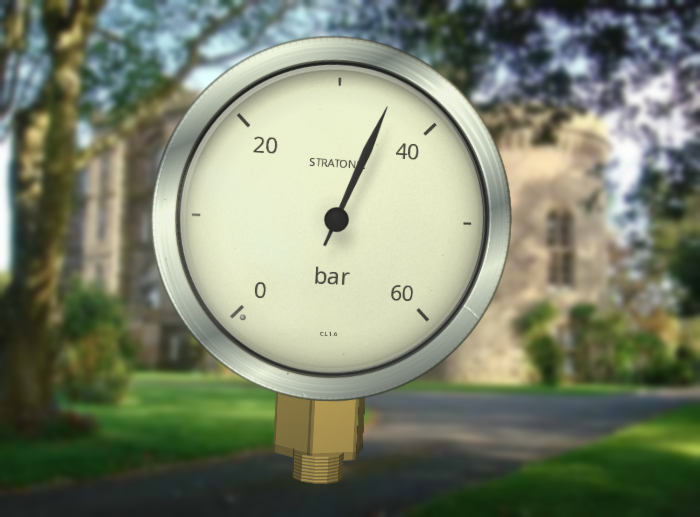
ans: bar 35
